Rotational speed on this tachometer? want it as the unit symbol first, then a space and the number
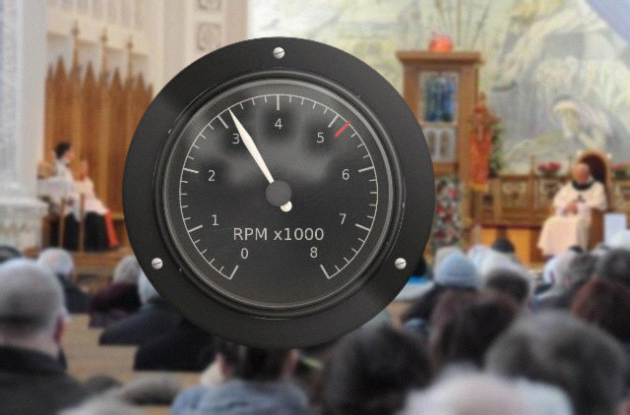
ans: rpm 3200
